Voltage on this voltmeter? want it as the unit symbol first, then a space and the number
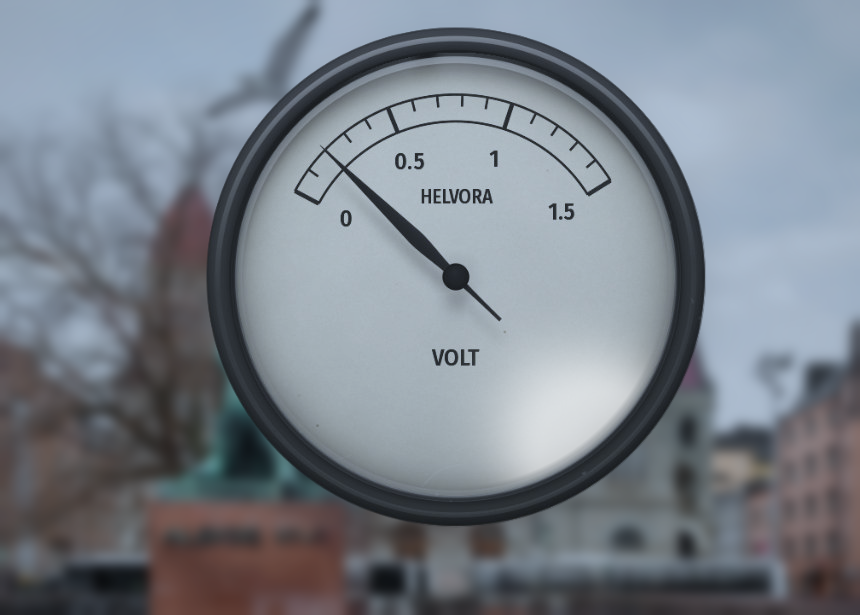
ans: V 0.2
